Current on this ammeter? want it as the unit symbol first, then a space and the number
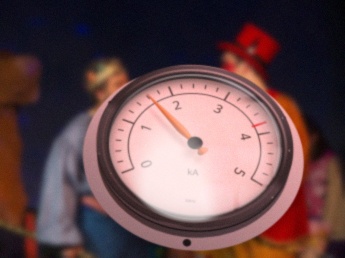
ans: kA 1.6
